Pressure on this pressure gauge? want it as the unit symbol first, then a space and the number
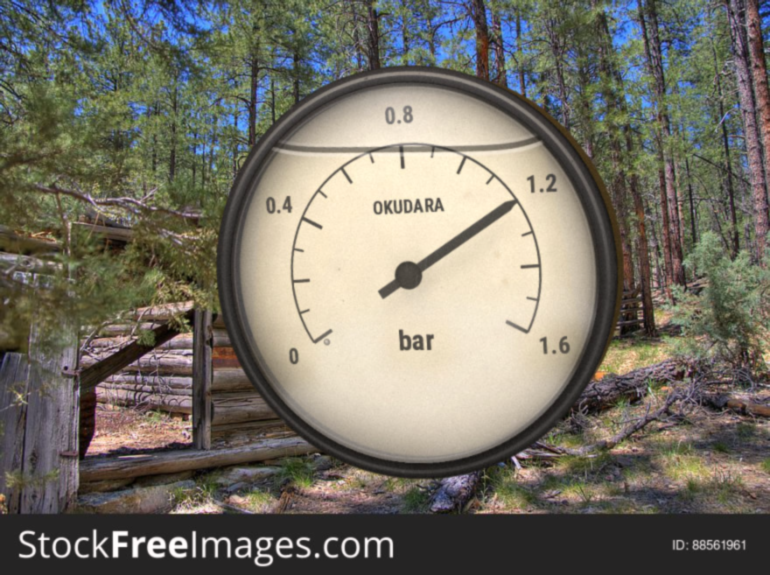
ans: bar 1.2
